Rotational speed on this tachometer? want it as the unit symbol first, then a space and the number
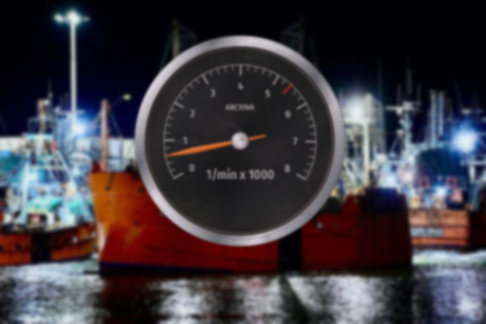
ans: rpm 600
